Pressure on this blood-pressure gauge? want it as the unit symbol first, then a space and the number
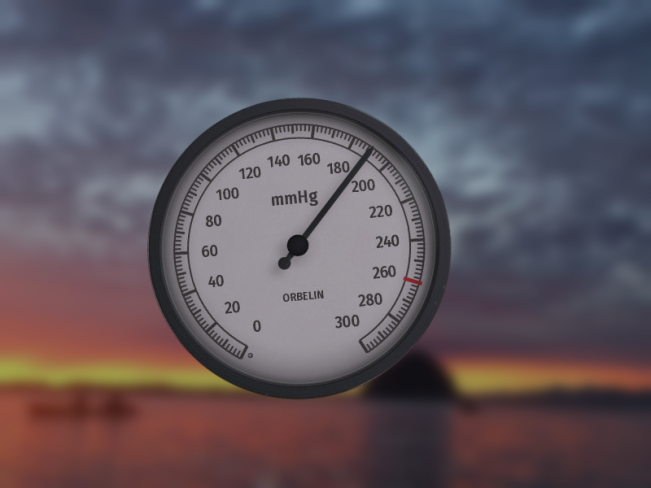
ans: mmHg 190
